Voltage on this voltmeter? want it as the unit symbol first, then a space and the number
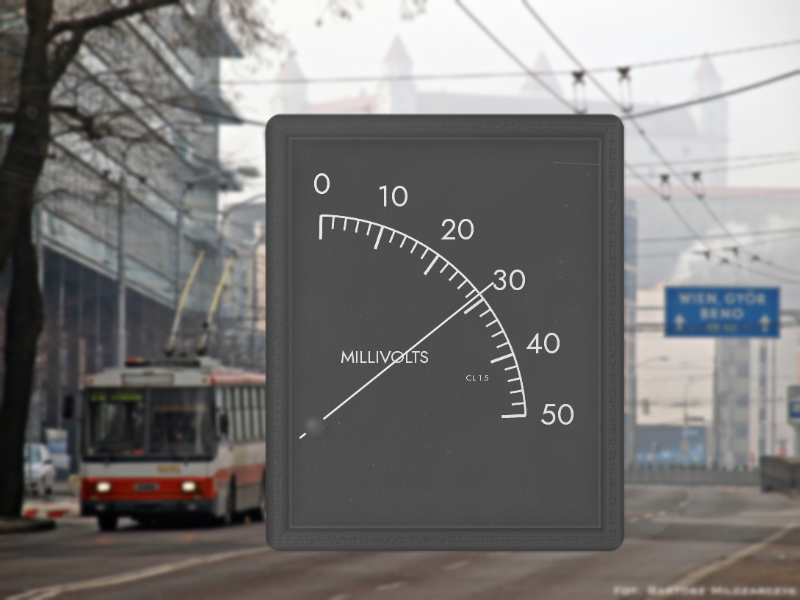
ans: mV 29
